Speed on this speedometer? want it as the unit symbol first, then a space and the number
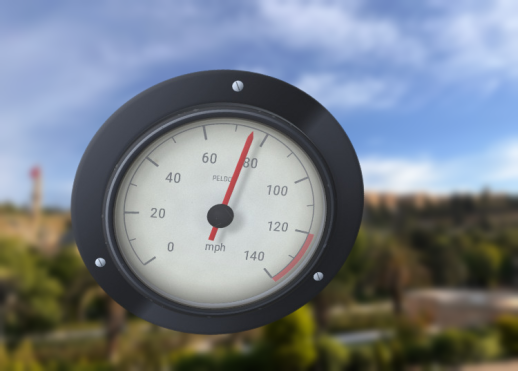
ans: mph 75
